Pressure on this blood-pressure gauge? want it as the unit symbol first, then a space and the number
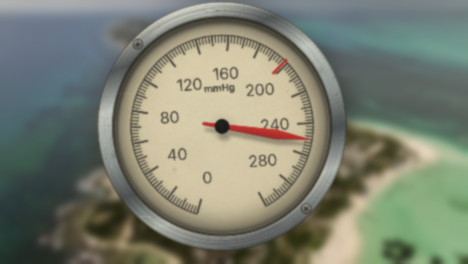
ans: mmHg 250
